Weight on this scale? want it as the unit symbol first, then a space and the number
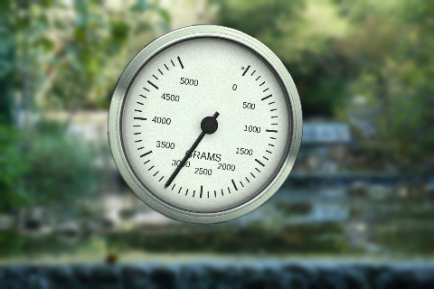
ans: g 3000
